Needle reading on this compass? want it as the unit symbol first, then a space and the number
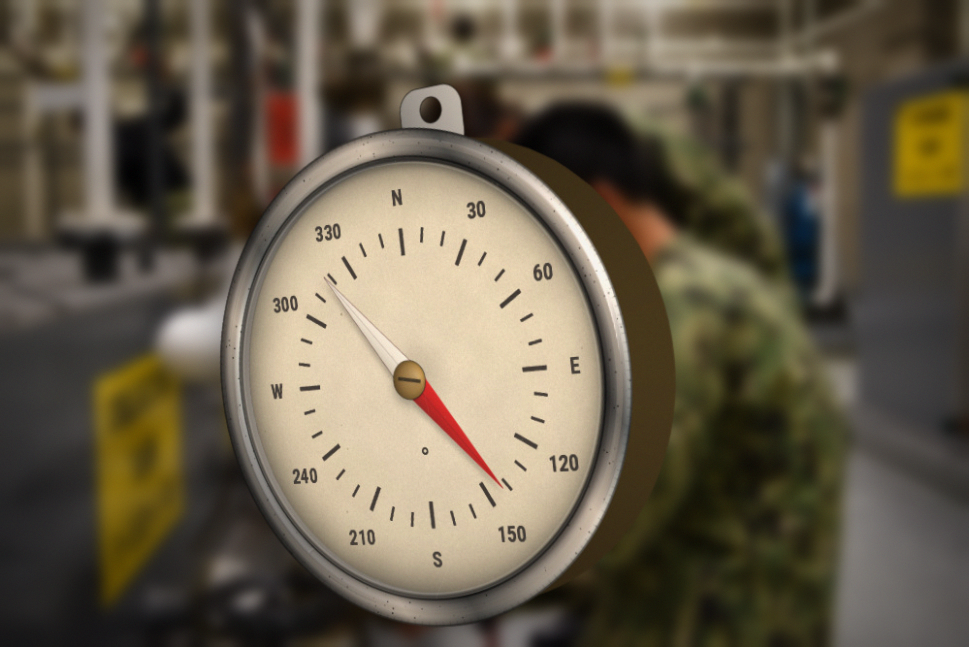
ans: ° 140
